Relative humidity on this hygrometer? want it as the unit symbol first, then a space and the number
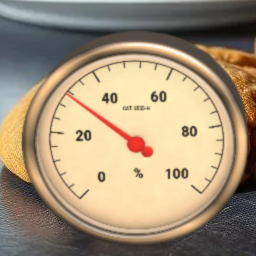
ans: % 32
